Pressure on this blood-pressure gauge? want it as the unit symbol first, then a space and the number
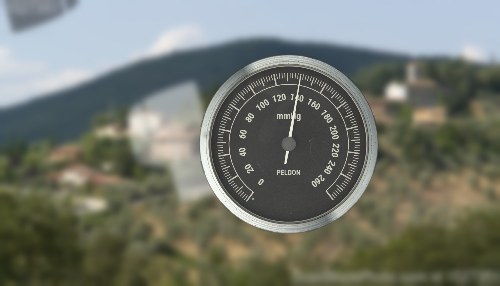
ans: mmHg 140
